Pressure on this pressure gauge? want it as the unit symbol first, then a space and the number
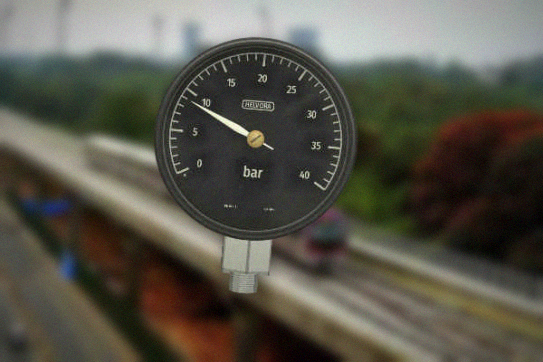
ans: bar 9
